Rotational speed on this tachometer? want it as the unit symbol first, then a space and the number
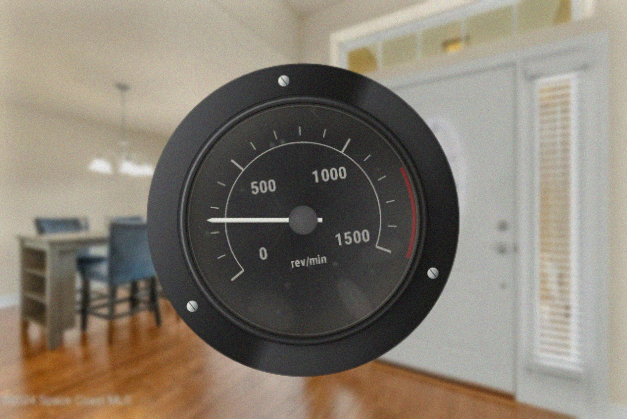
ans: rpm 250
